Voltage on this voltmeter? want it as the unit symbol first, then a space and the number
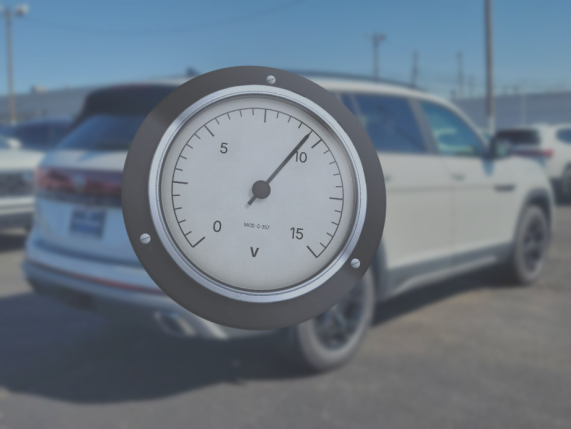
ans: V 9.5
